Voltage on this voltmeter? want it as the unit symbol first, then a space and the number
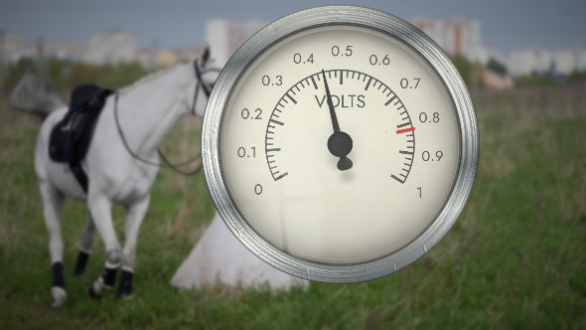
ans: V 0.44
